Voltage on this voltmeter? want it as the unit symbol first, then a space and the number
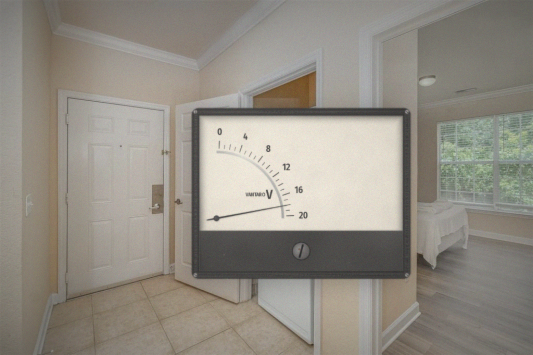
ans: V 18
